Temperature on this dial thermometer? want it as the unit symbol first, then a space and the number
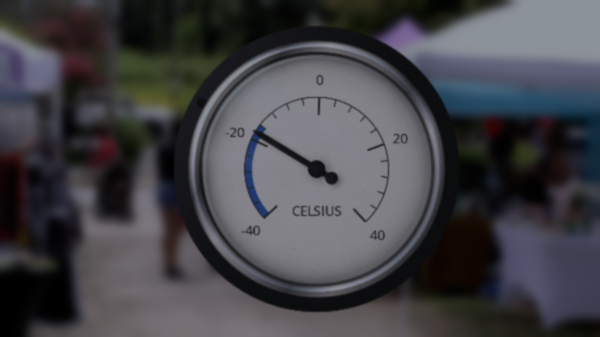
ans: °C -18
